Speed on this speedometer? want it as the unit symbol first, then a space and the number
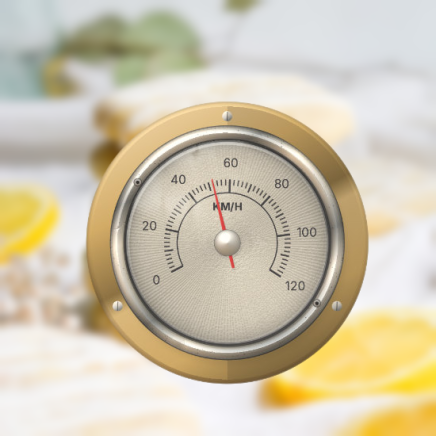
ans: km/h 52
